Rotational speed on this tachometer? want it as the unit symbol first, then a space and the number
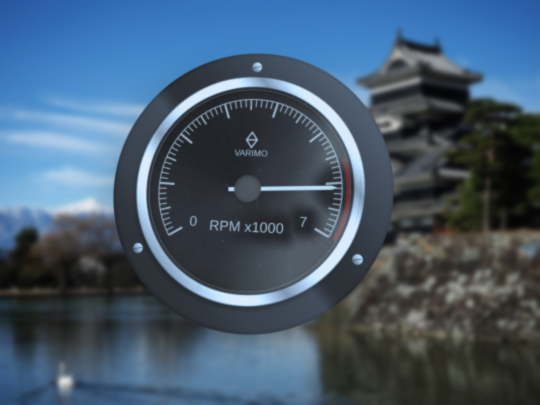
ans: rpm 6100
